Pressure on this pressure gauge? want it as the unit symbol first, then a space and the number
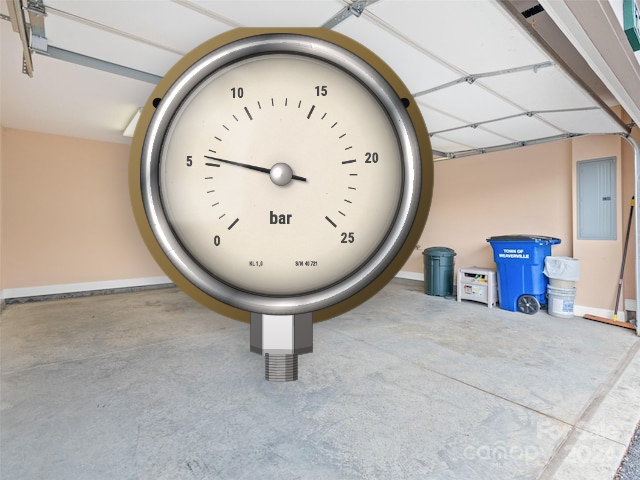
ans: bar 5.5
